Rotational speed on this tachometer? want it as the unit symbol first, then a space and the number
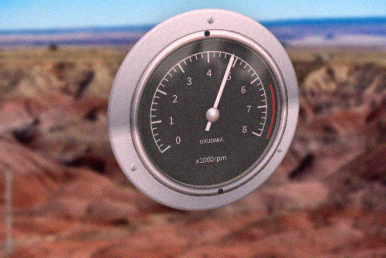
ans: rpm 4800
